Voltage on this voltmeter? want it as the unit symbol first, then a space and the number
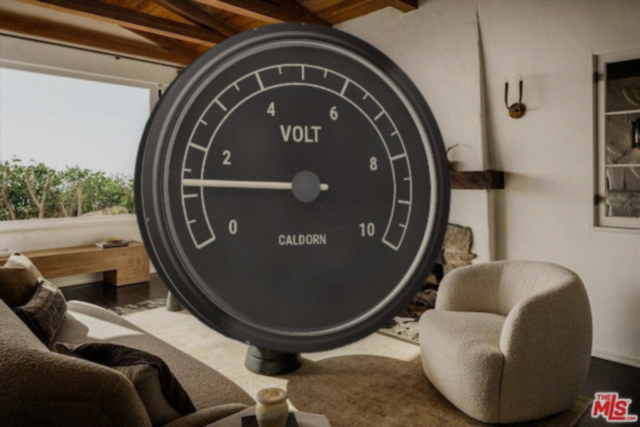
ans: V 1.25
